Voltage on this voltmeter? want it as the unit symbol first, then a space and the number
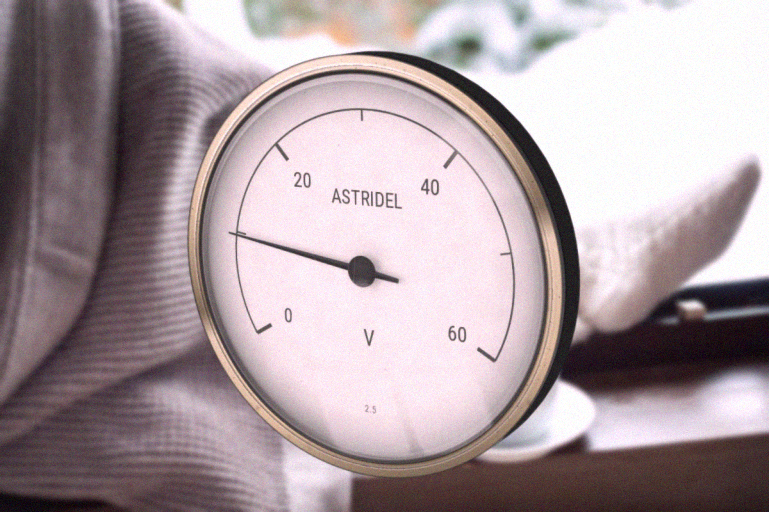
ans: V 10
